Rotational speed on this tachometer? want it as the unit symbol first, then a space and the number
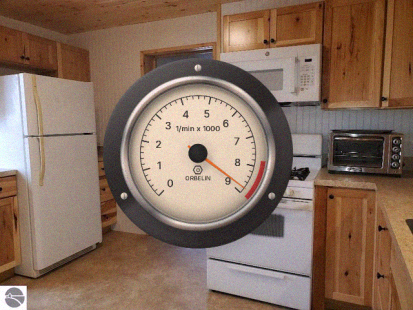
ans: rpm 8800
